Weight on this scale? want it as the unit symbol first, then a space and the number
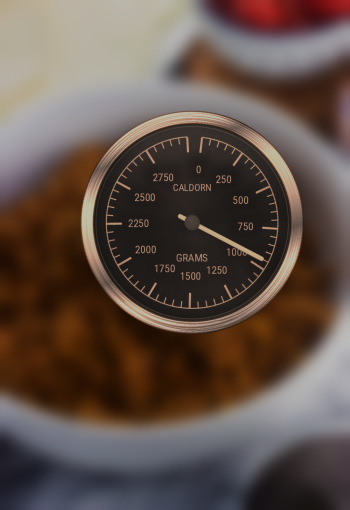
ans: g 950
